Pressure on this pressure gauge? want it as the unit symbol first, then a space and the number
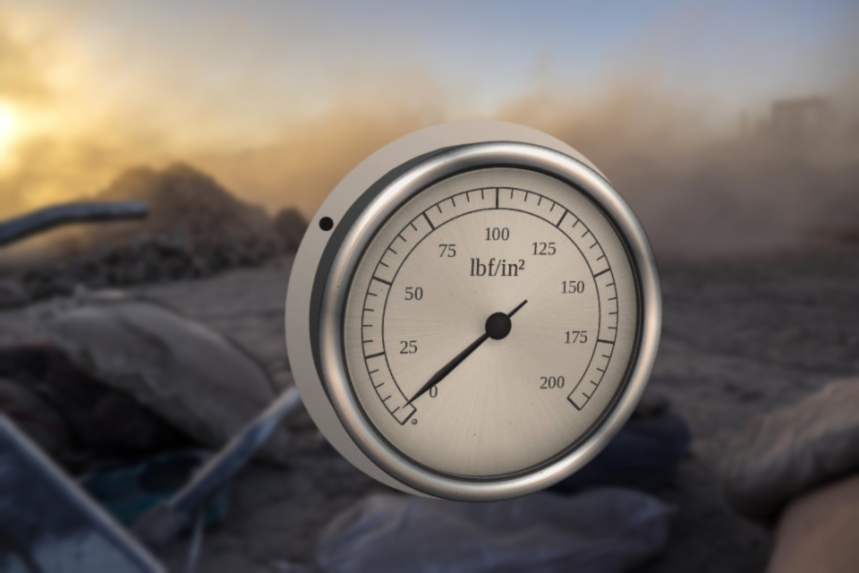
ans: psi 5
